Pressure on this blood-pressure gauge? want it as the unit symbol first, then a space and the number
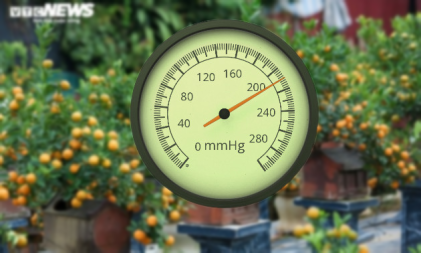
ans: mmHg 210
